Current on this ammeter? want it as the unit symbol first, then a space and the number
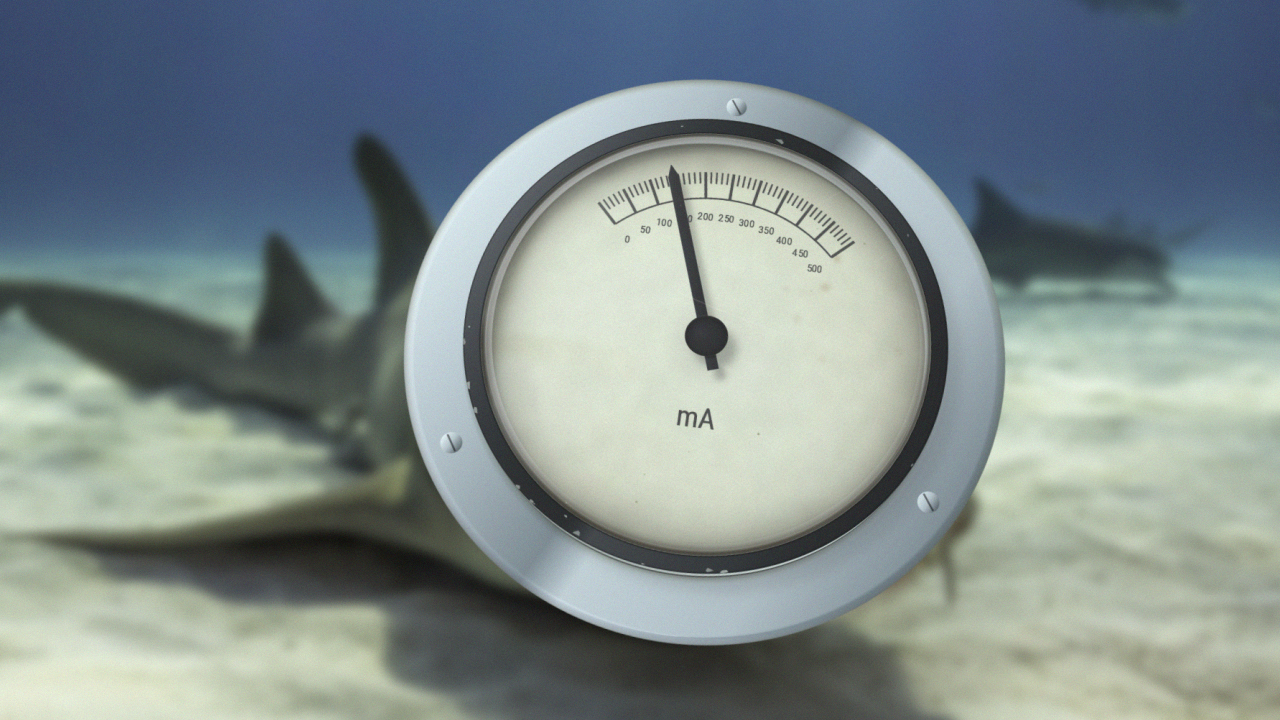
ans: mA 140
